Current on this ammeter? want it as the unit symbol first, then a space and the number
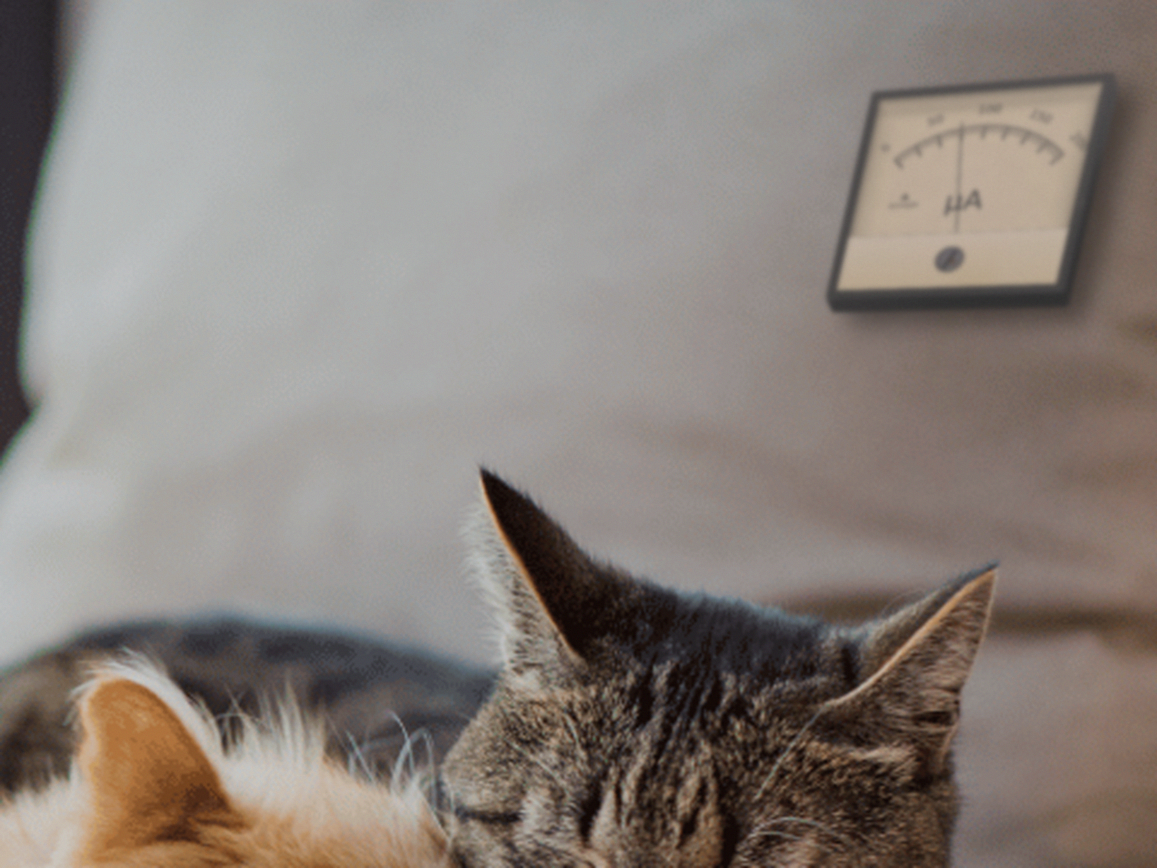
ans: µA 75
